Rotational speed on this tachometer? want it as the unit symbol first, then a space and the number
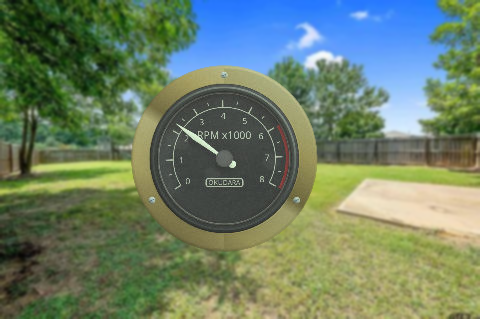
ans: rpm 2250
